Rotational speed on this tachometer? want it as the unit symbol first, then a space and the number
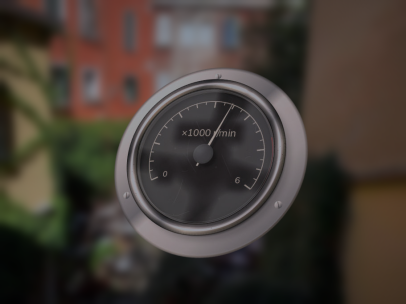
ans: rpm 3500
